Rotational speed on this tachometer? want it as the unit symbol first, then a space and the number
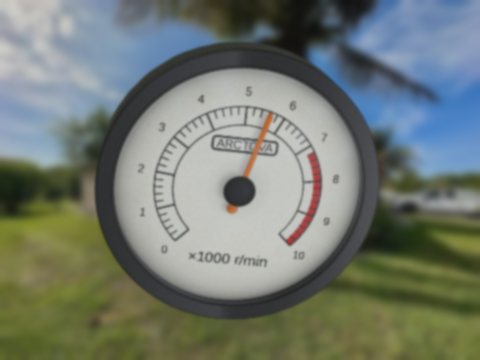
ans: rpm 5600
